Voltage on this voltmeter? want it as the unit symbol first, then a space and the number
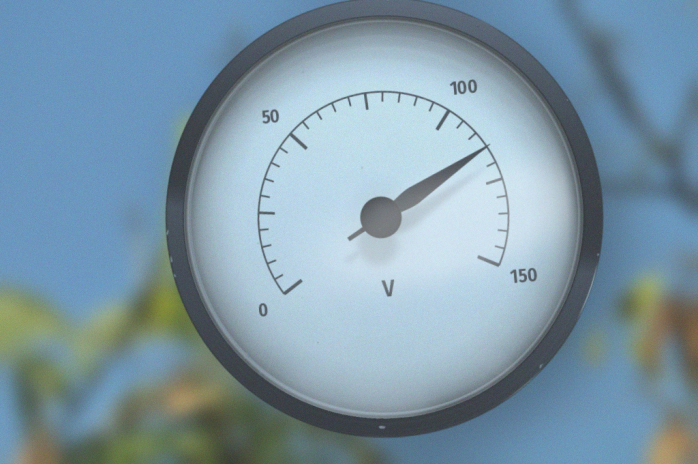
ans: V 115
